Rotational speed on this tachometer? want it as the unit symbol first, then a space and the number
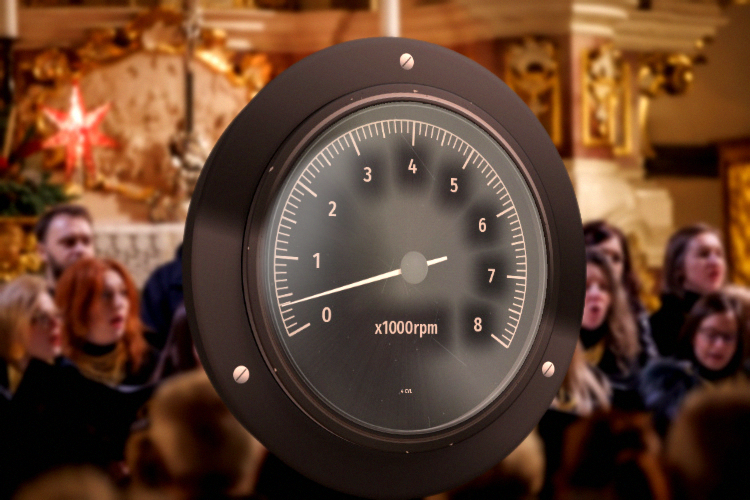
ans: rpm 400
